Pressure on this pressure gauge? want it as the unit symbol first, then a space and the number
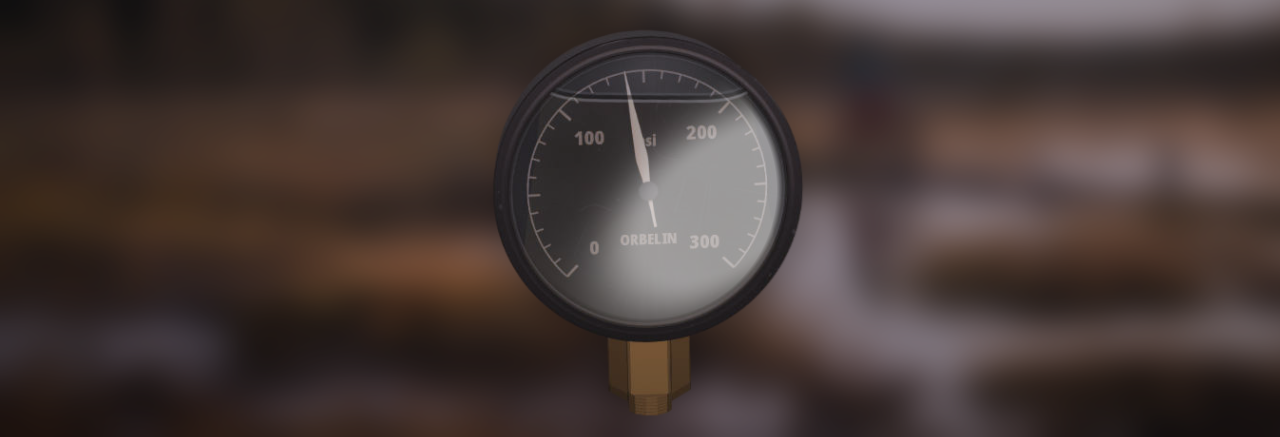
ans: psi 140
